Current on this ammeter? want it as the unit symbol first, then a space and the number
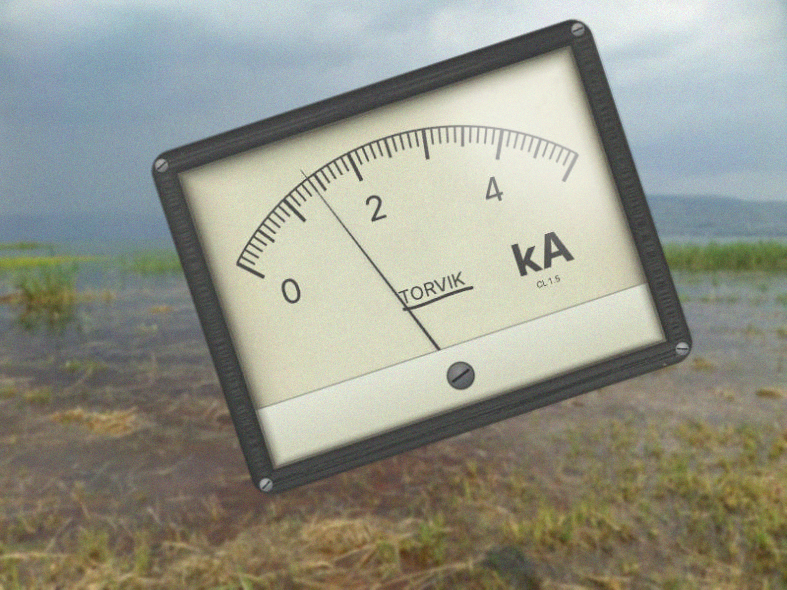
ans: kA 1.4
